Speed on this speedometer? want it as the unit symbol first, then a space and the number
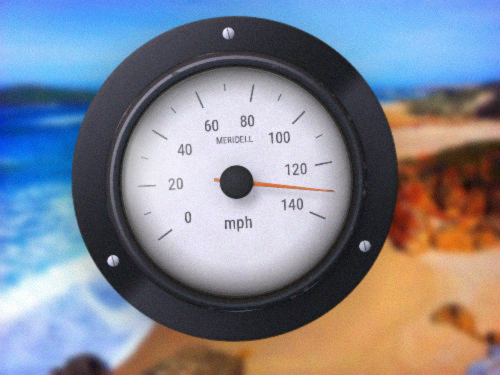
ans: mph 130
